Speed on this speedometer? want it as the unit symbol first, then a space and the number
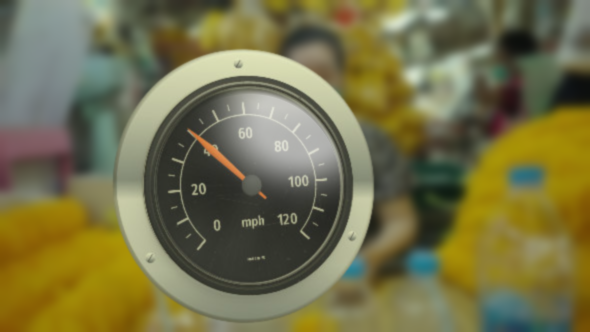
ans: mph 40
